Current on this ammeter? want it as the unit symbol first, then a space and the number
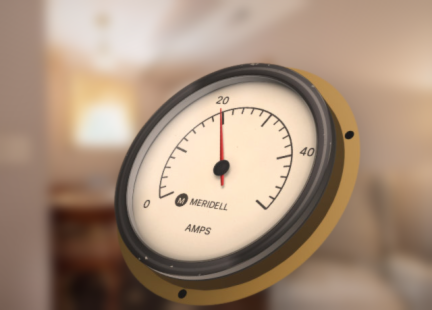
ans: A 20
